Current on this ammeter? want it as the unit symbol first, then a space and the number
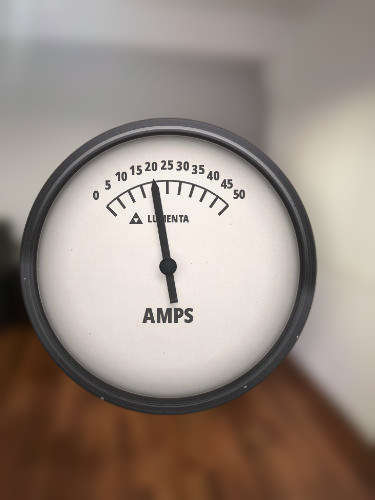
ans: A 20
